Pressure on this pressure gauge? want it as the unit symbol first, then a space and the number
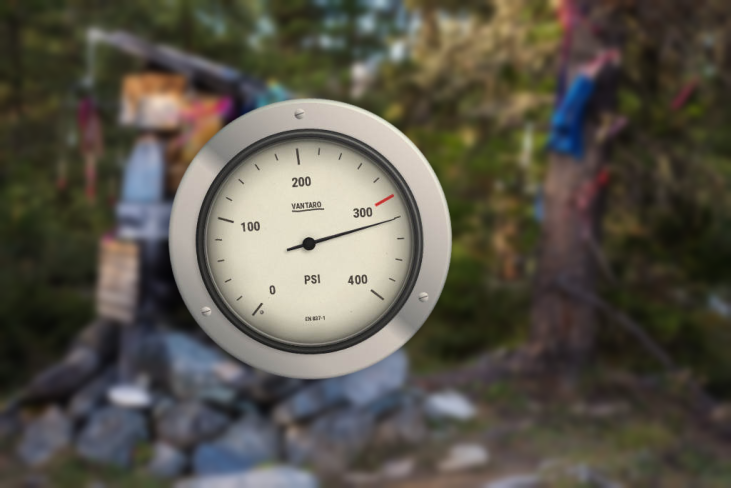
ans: psi 320
